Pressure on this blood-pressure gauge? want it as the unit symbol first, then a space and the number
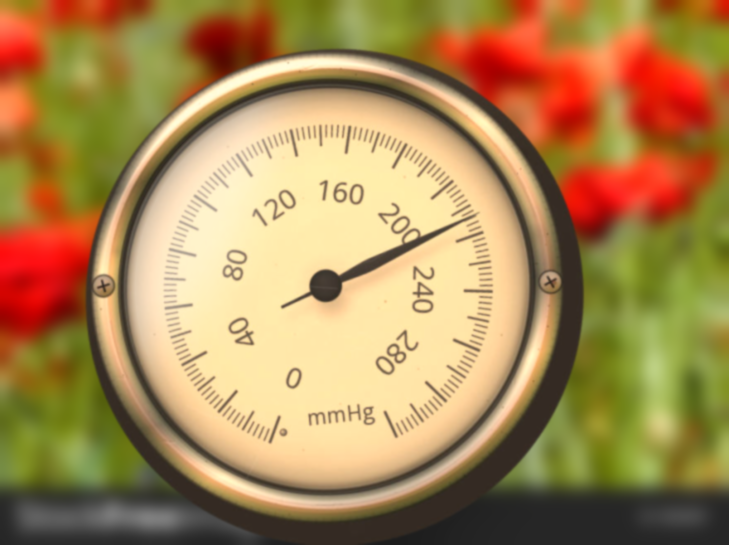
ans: mmHg 214
